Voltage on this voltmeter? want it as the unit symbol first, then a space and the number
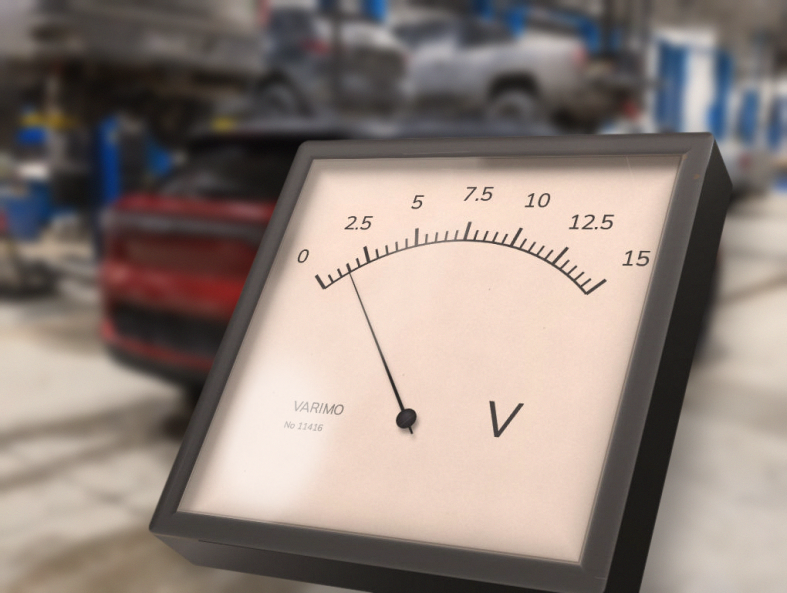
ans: V 1.5
